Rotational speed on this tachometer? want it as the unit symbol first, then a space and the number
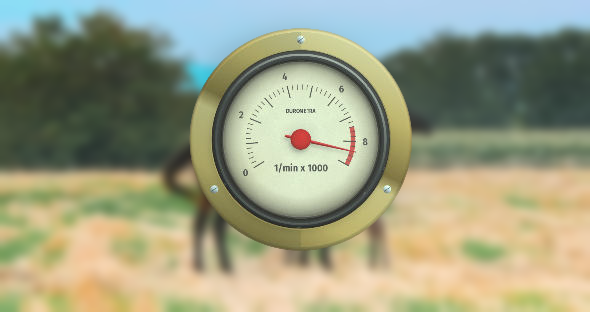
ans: rpm 8400
